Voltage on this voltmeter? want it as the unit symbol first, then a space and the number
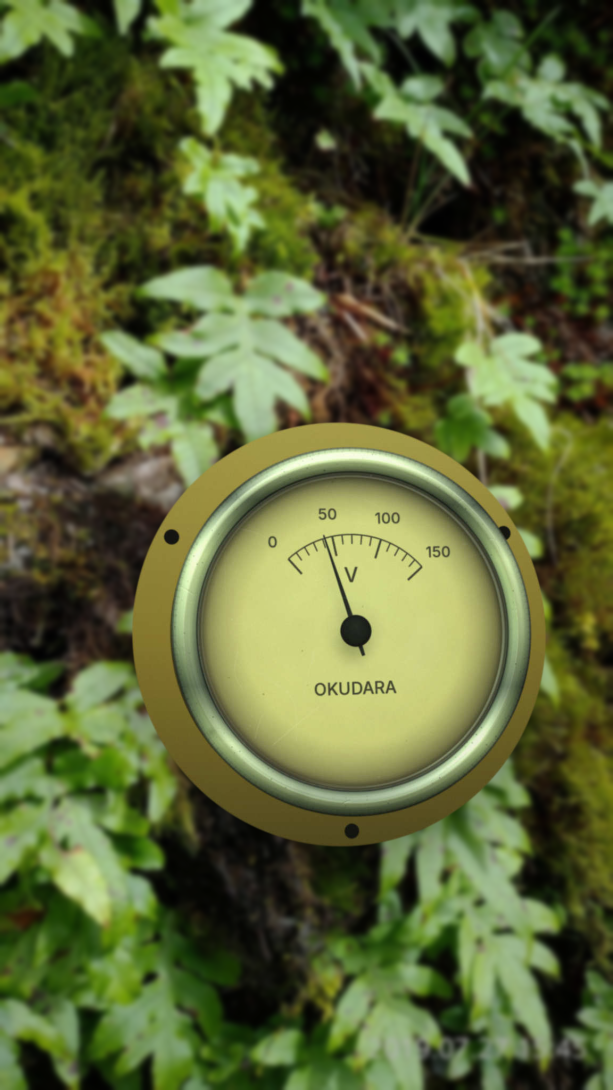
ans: V 40
